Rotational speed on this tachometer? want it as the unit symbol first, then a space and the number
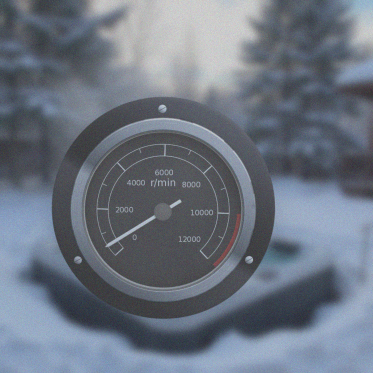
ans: rpm 500
